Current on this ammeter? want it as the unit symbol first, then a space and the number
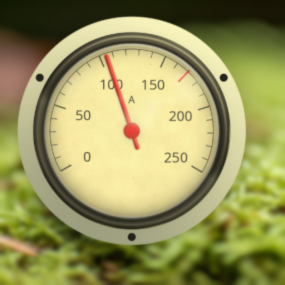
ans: A 105
